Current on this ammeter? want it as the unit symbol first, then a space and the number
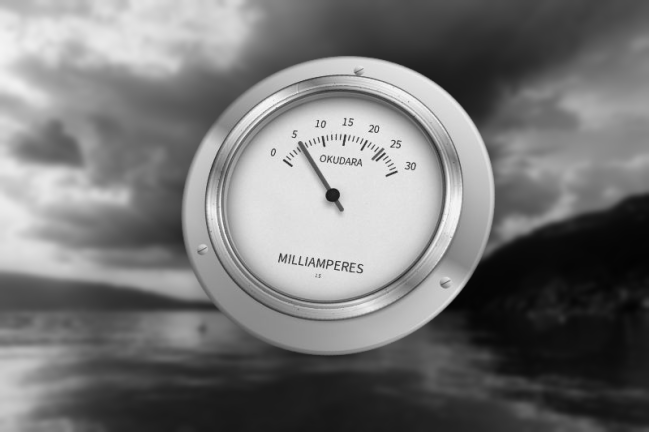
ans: mA 5
